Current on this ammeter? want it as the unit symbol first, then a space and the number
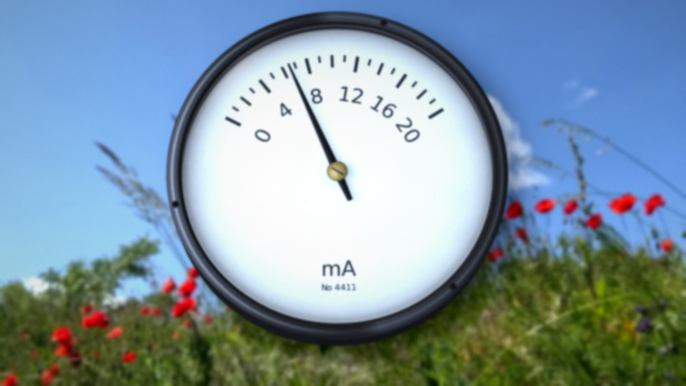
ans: mA 6.5
